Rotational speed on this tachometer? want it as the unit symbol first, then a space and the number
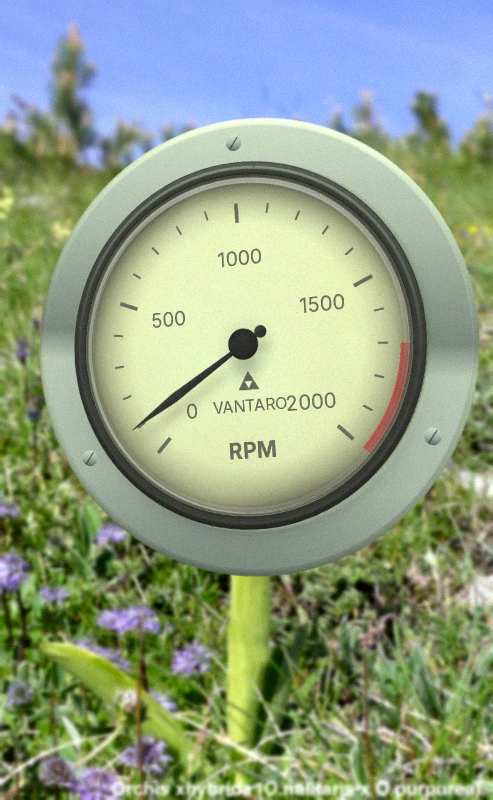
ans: rpm 100
